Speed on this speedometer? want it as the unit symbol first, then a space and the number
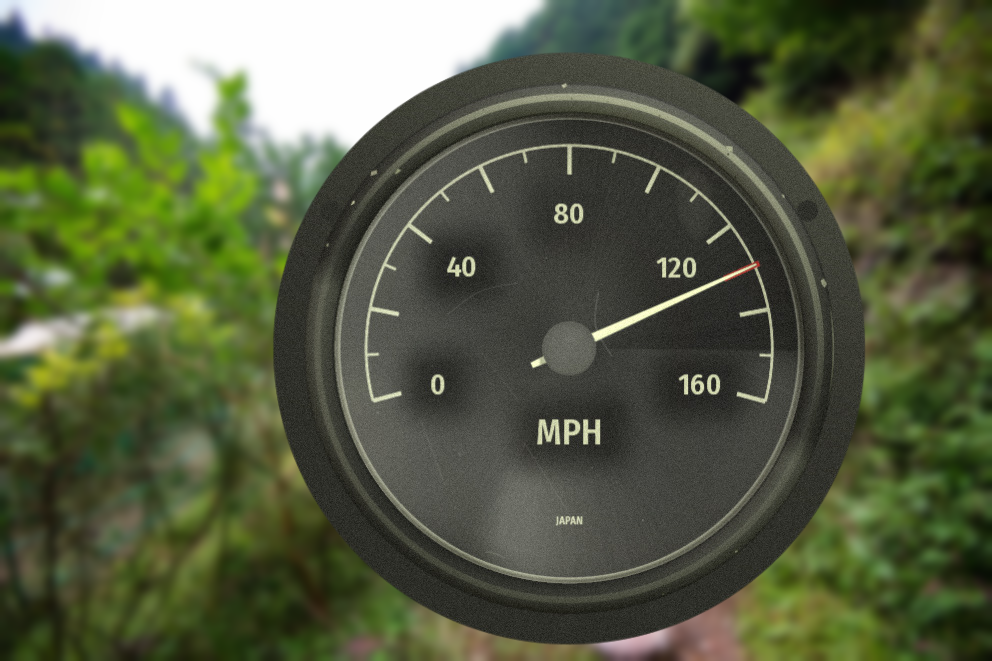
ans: mph 130
